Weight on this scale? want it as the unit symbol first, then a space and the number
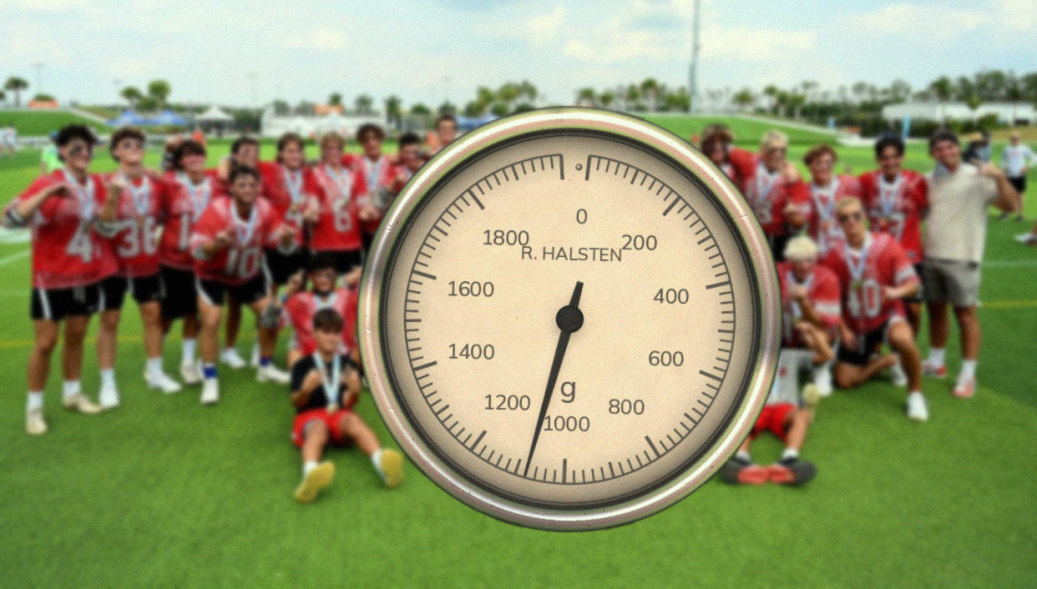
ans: g 1080
